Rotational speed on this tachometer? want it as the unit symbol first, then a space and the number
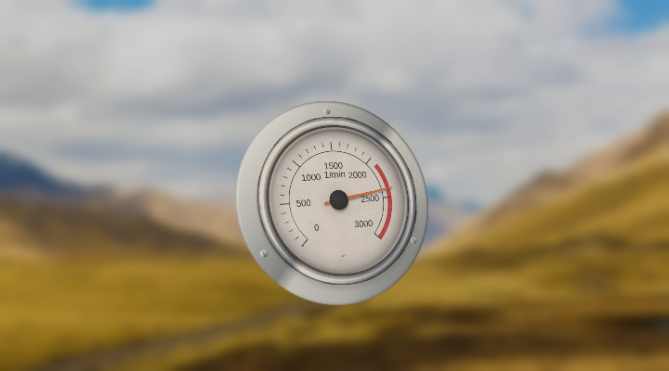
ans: rpm 2400
